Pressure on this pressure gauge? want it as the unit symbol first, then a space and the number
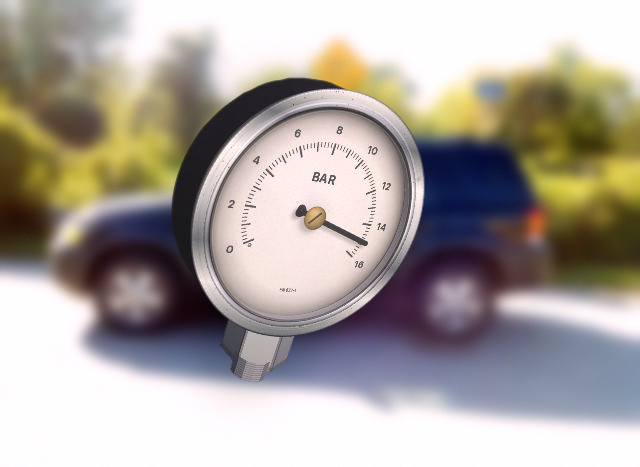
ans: bar 15
